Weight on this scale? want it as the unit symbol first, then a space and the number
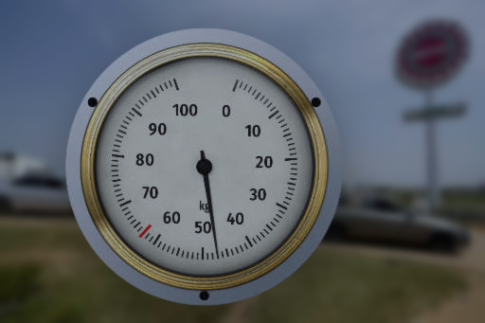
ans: kg 47
